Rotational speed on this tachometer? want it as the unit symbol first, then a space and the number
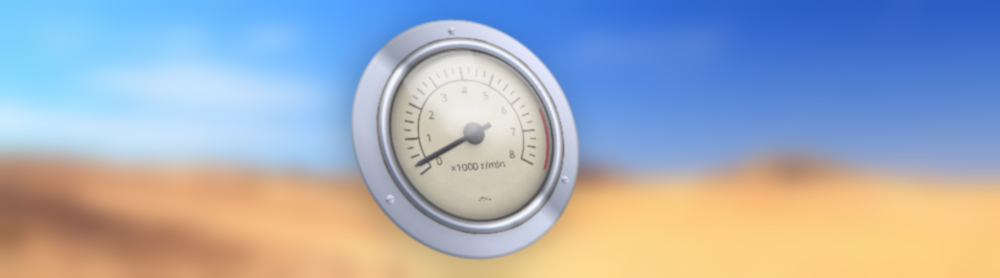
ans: rpm 250
